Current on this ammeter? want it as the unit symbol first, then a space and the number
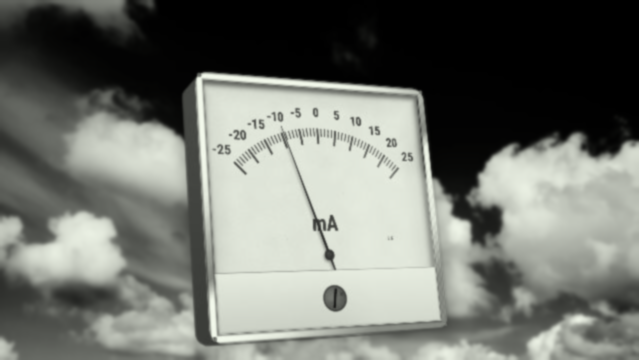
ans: mA -10
